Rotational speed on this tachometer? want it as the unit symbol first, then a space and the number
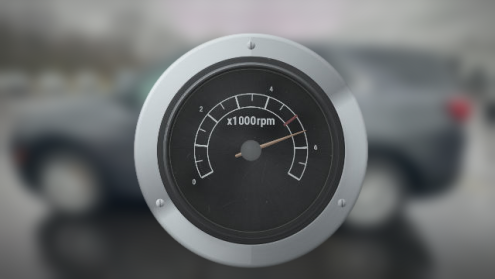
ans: rpm 5500
